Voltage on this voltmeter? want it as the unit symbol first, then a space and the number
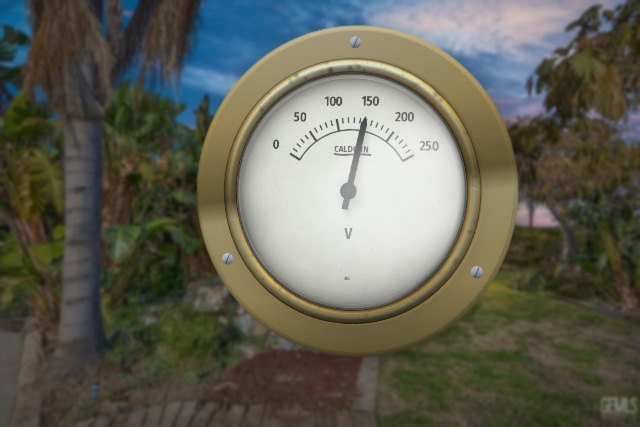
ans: V 150
